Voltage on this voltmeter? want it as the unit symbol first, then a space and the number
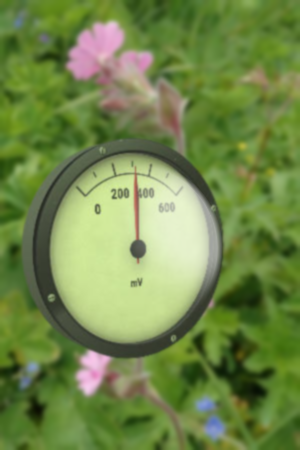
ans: mV 300
